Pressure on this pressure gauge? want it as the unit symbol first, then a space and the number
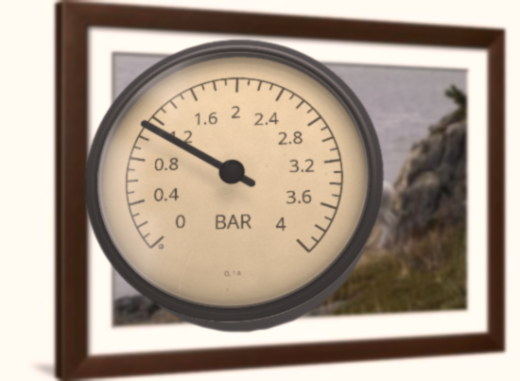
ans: bar 1.1
